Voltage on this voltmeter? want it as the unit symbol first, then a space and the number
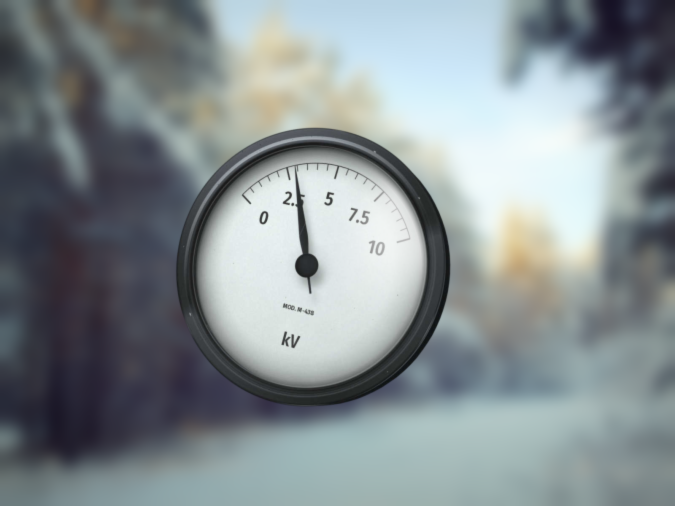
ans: kV 3
